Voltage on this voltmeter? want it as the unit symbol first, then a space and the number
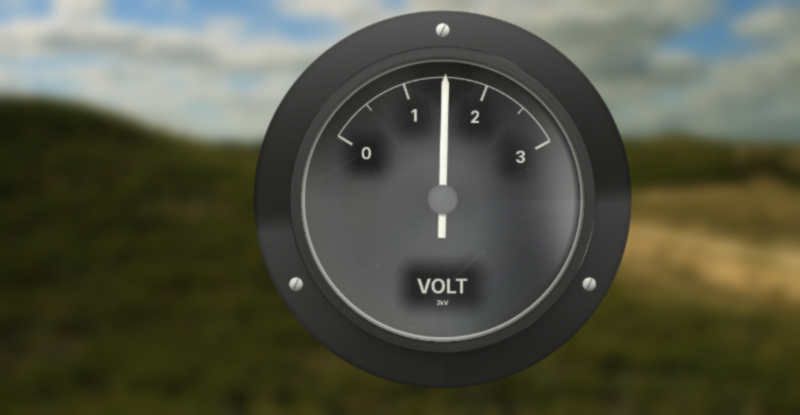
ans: V 1.5
